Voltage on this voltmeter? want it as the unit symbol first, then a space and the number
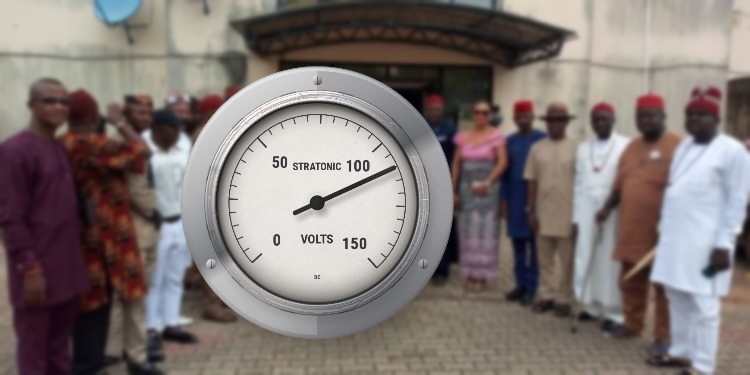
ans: V 110
